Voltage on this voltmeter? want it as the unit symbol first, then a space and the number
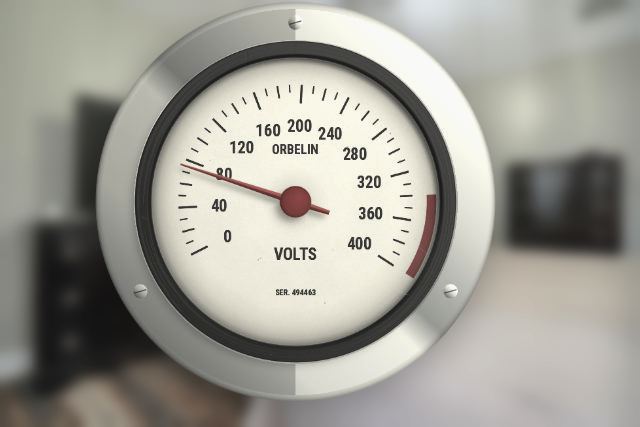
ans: V 75
